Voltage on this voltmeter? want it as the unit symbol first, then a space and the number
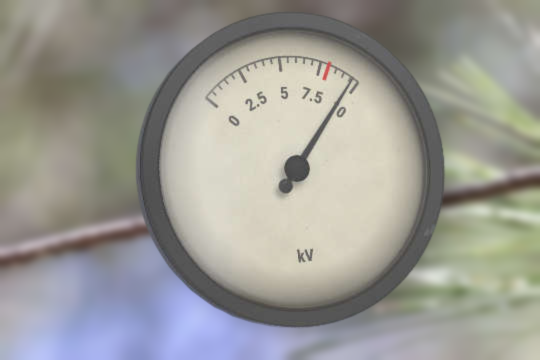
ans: kV 9.5
